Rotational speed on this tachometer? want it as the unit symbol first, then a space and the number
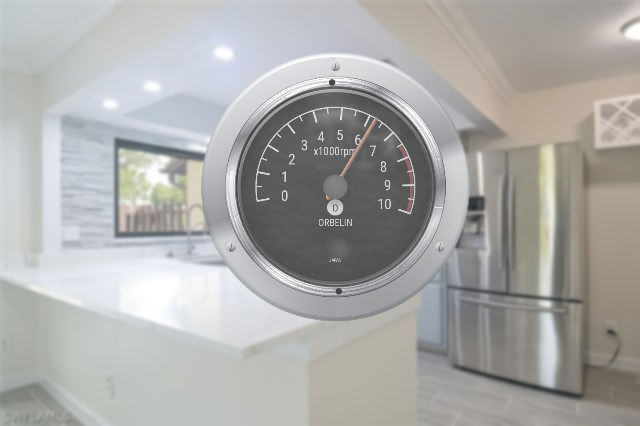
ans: rpm 6250
